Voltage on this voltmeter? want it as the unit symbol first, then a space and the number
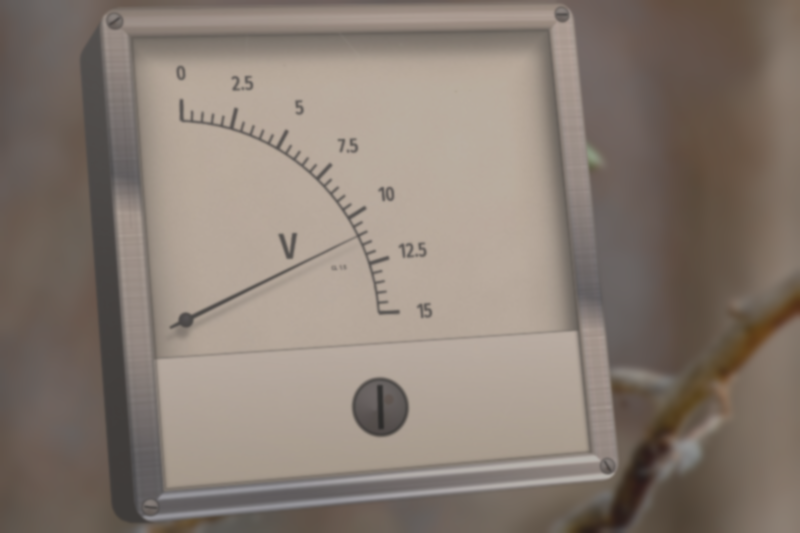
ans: V 11
